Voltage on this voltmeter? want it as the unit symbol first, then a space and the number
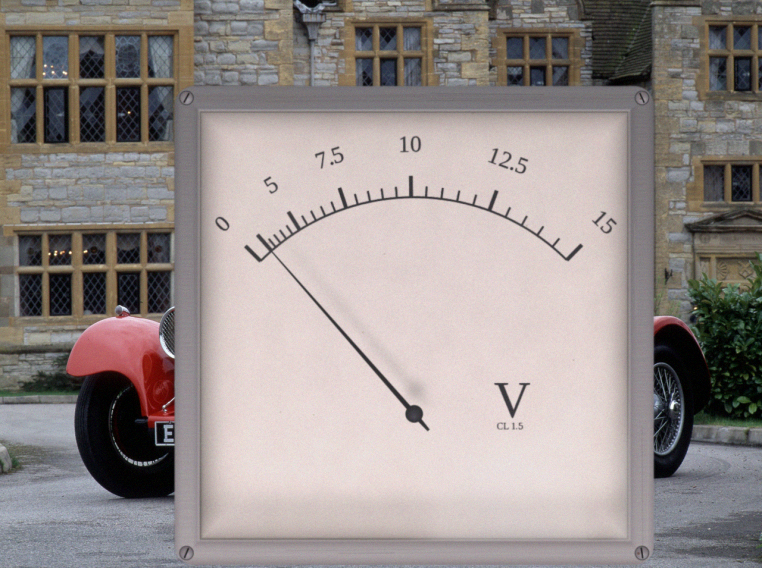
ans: V 2.5
